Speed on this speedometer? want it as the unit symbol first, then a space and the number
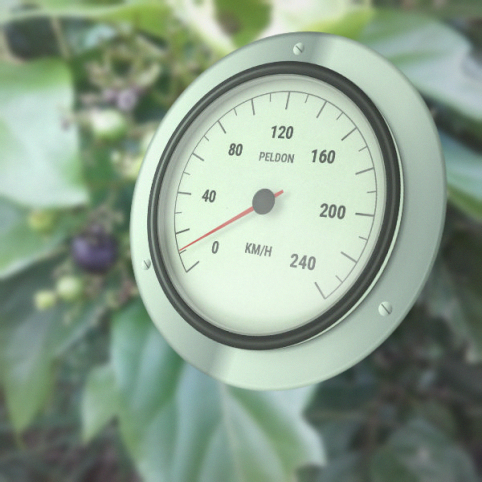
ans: km/h 10
